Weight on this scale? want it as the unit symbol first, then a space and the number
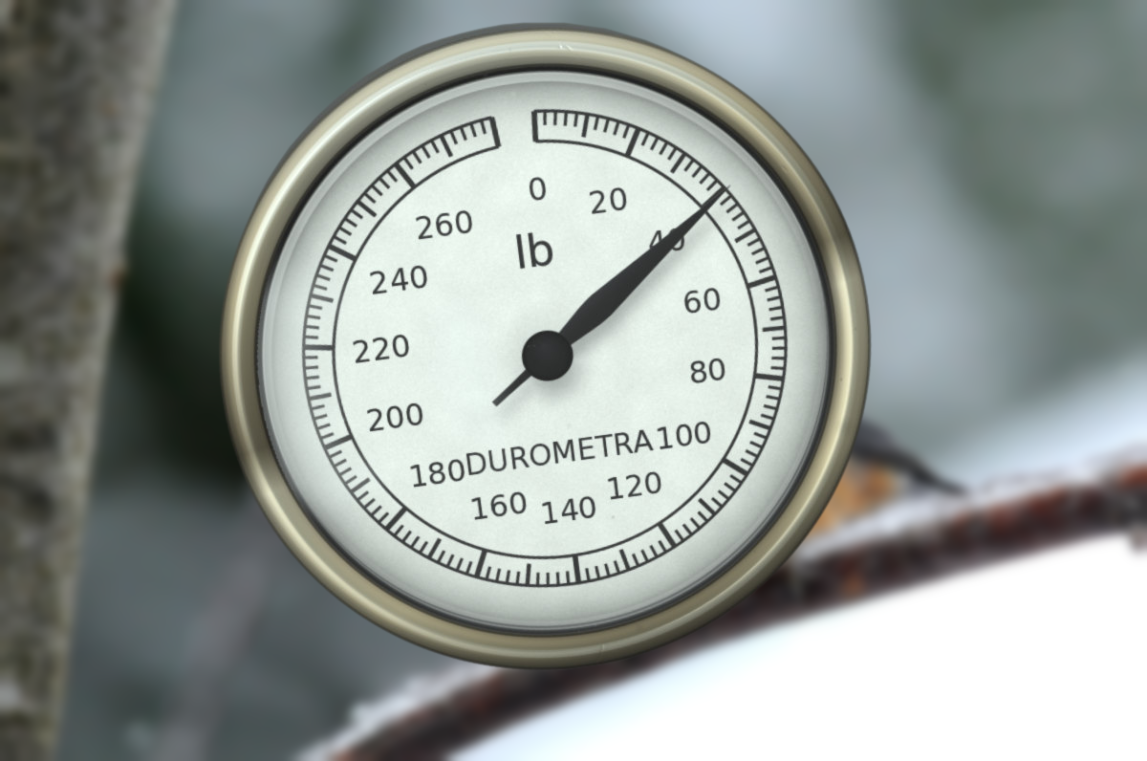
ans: lb 40
